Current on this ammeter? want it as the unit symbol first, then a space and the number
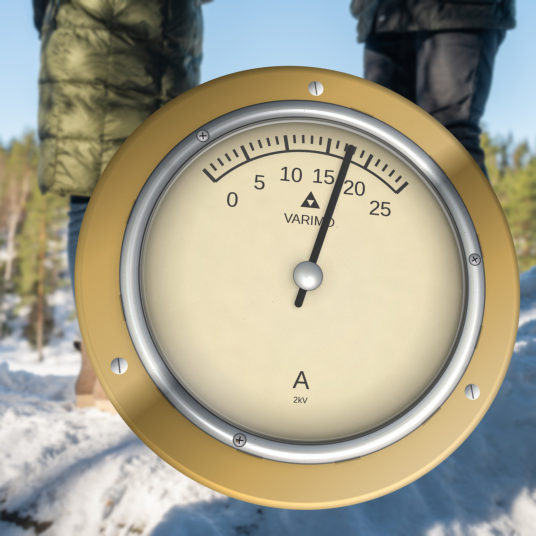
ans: A 17.5
